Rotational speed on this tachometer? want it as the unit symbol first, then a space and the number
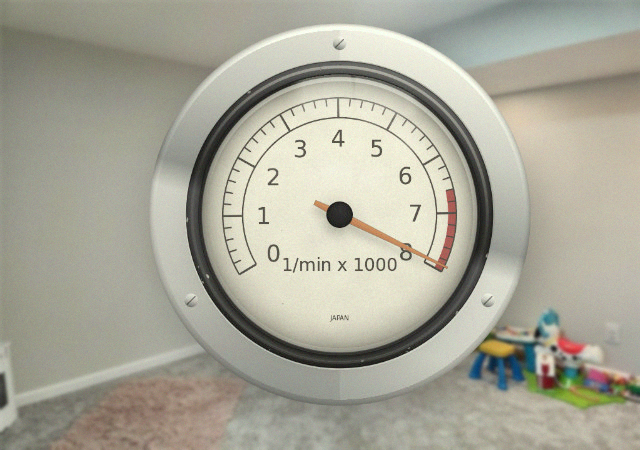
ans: rpm 7900
